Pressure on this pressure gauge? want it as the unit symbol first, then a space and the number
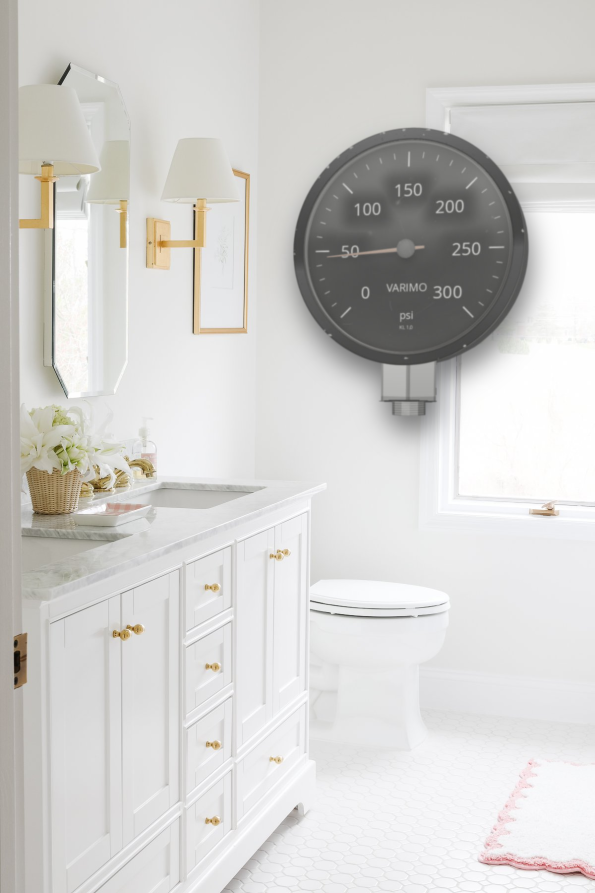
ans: psi 45
